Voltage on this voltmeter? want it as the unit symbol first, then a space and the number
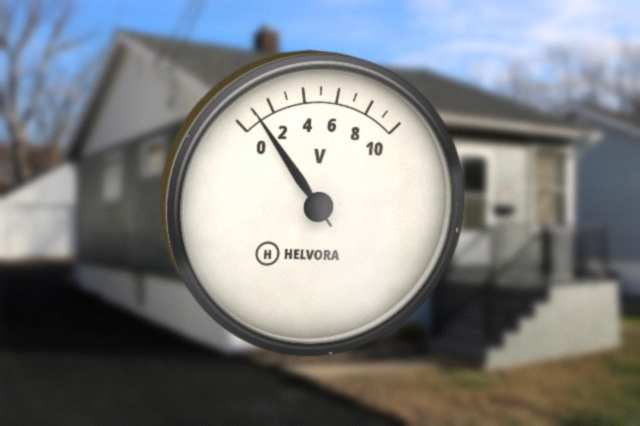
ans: V 1
